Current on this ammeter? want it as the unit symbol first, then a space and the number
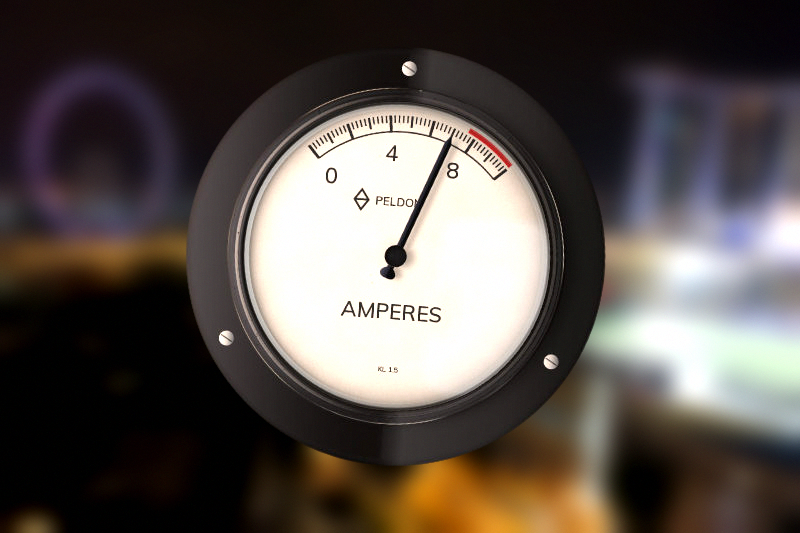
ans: A 7
